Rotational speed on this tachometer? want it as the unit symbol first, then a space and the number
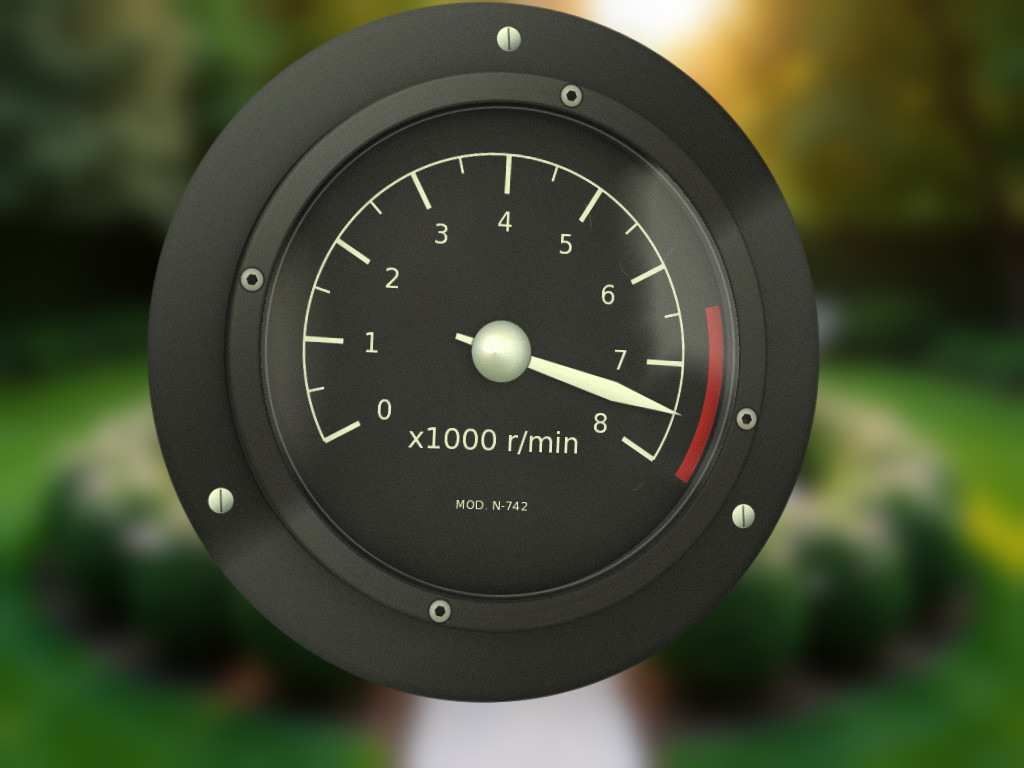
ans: rpm 7500
